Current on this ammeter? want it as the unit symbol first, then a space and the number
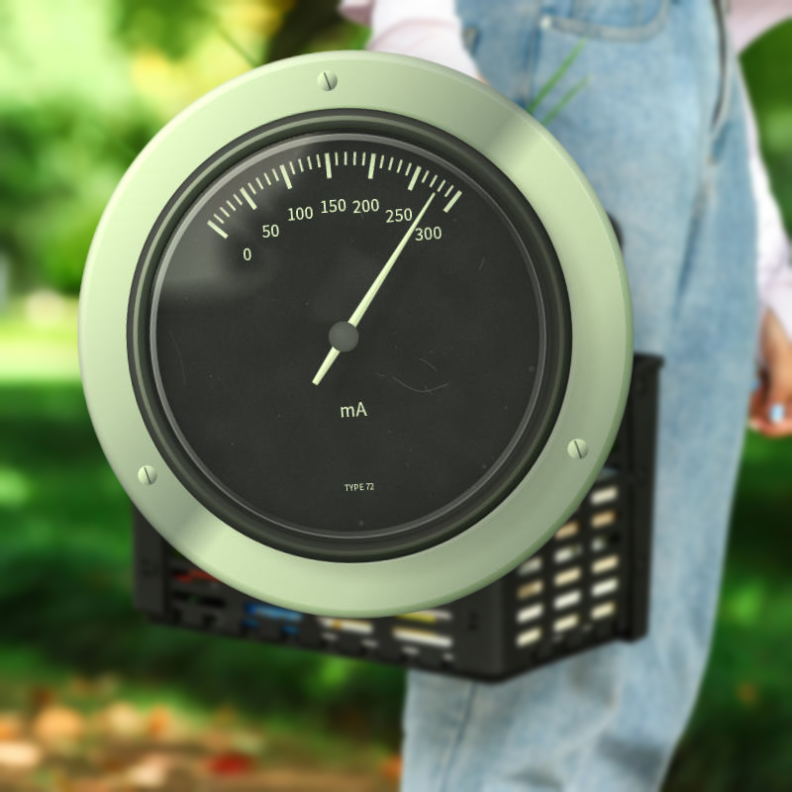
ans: mA 280
